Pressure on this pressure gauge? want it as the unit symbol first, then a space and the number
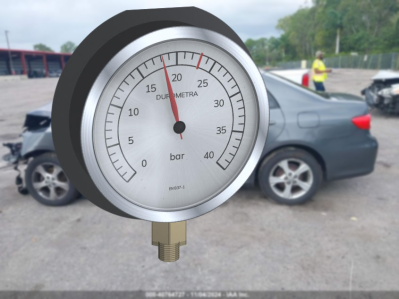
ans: bar 18
